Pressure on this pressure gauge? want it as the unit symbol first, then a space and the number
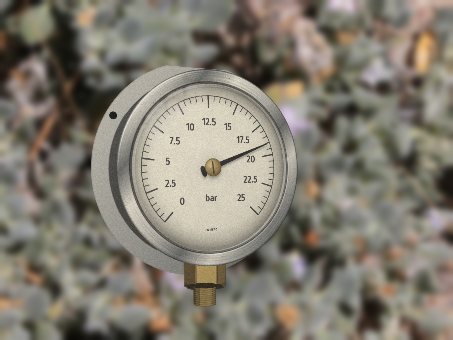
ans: bar 19
